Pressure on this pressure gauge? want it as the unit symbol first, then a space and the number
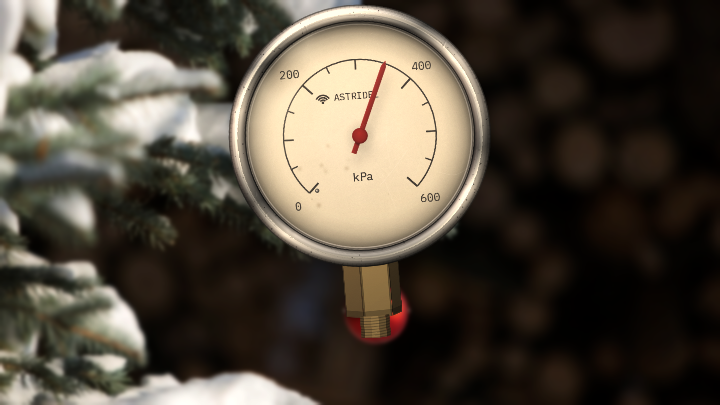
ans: kPa 350
